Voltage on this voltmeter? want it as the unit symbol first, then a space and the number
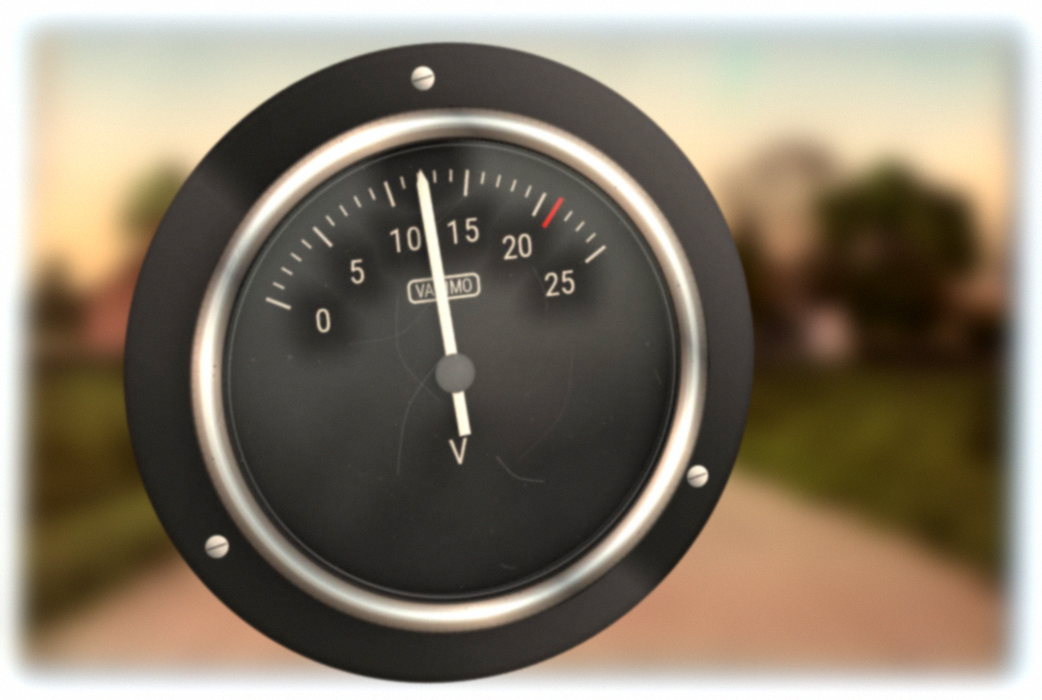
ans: V 12
